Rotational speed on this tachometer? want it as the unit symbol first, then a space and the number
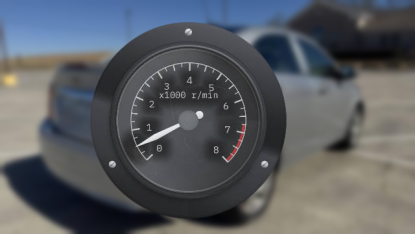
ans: rpm 500
